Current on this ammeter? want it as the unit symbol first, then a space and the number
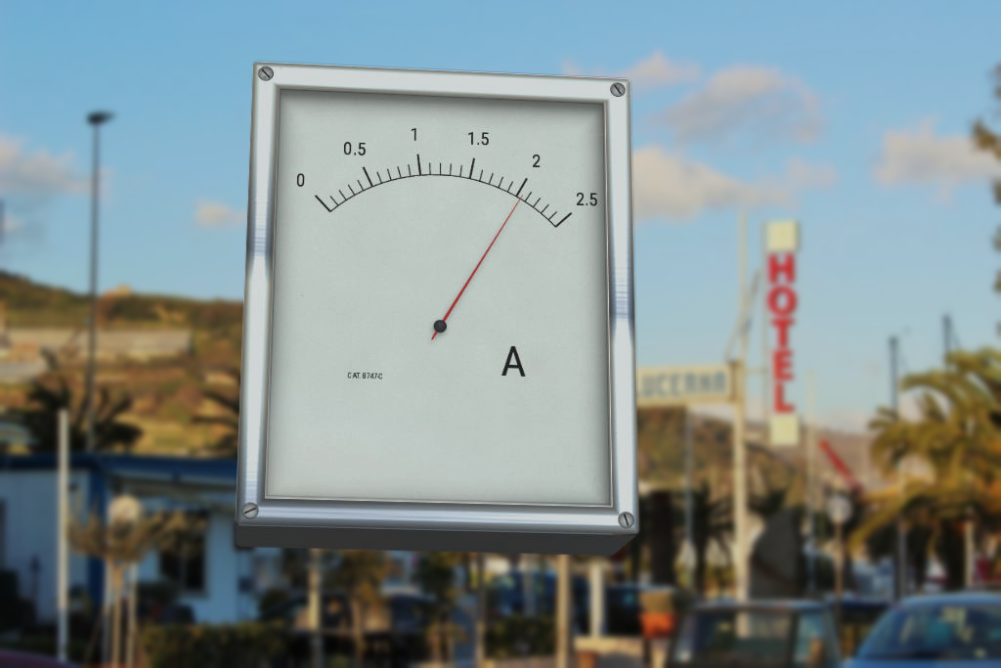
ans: A 2.05
